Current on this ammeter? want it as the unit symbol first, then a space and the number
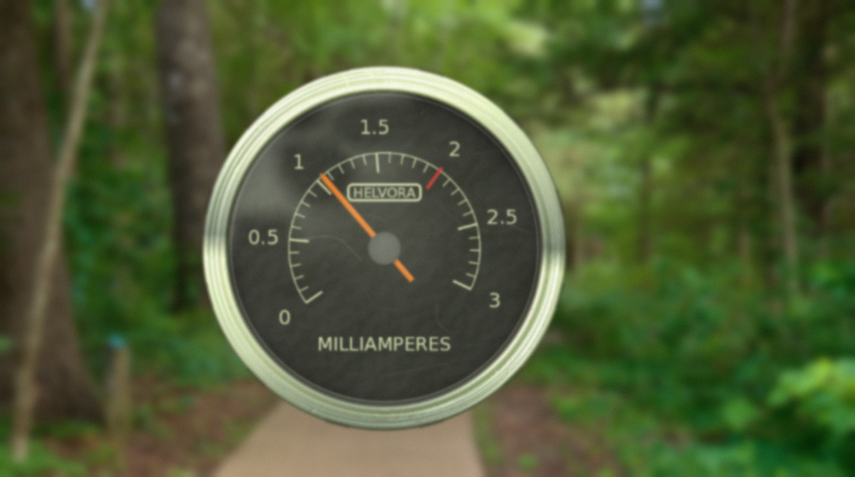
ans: mA 1.05
